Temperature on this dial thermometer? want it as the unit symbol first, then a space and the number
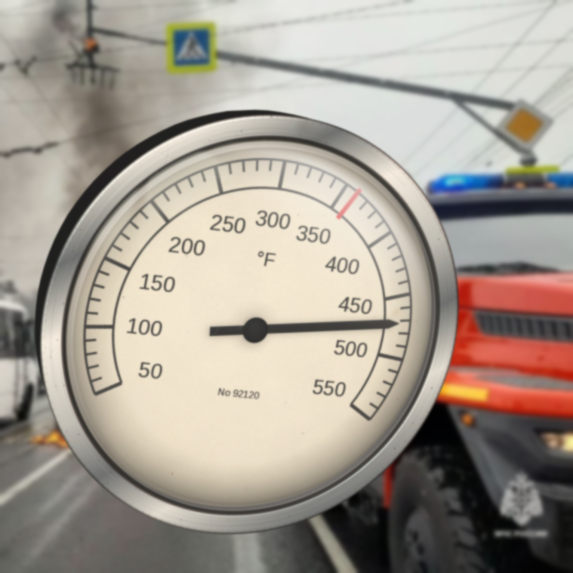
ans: °F 470
